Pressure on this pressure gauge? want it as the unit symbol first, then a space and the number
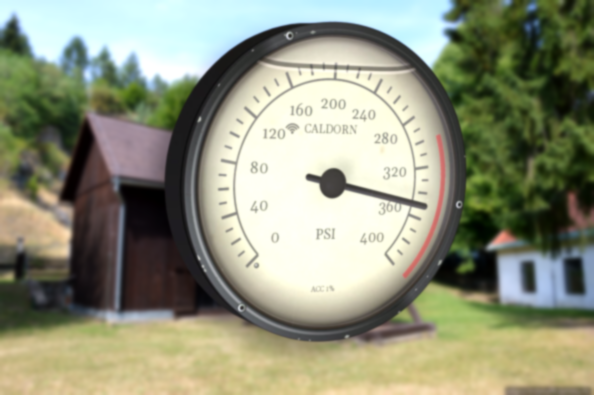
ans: psi 350
